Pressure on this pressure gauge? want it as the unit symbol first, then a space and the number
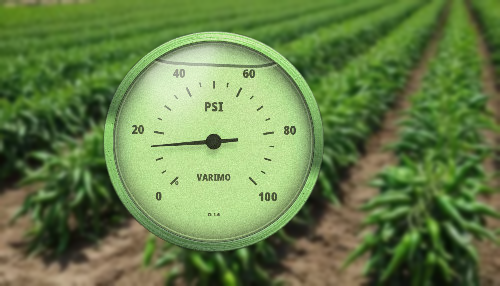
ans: psi 15
